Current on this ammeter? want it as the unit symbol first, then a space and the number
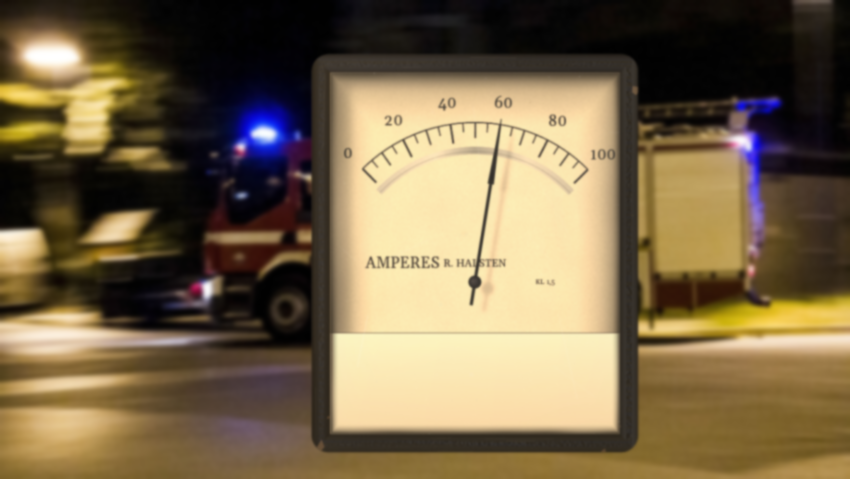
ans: A 60
